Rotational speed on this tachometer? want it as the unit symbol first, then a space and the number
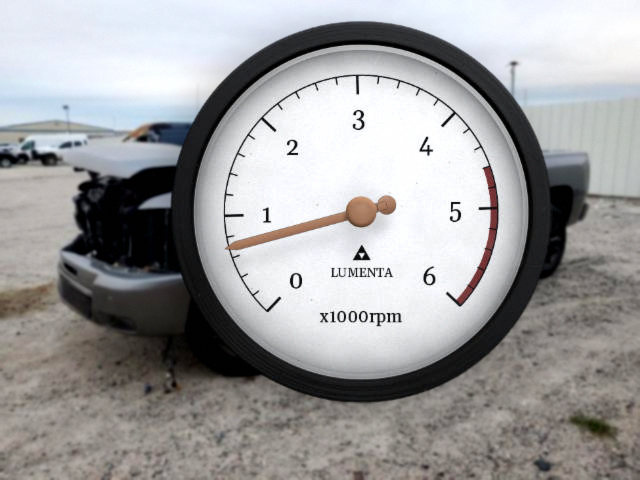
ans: rpm 700
